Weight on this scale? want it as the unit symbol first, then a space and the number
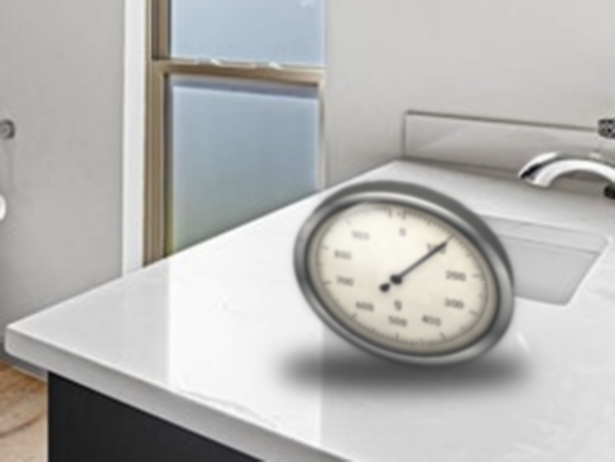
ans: g 100
